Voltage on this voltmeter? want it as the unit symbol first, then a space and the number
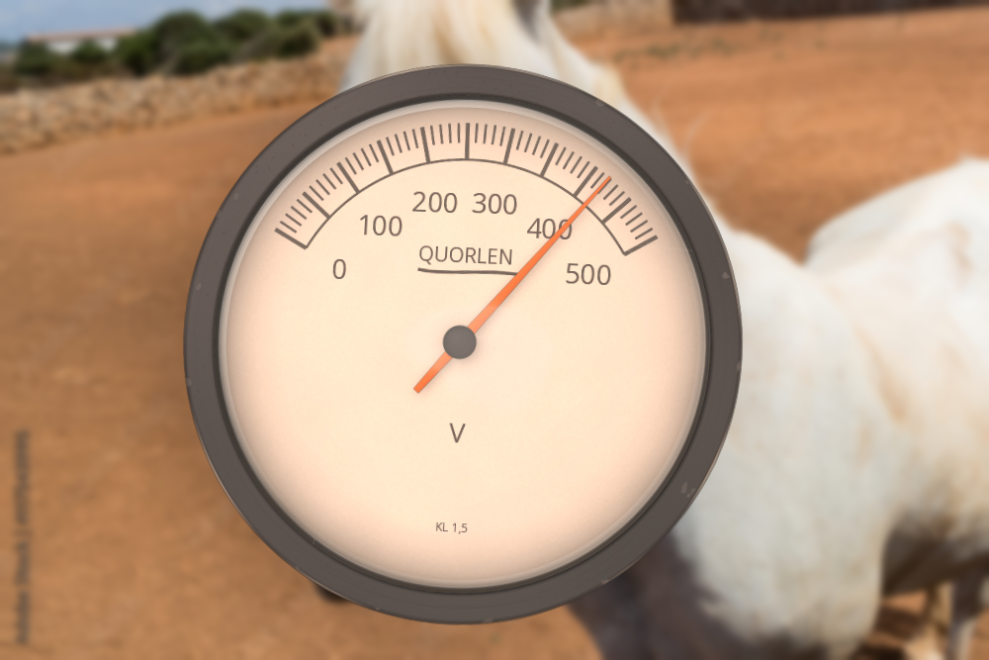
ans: V 420
